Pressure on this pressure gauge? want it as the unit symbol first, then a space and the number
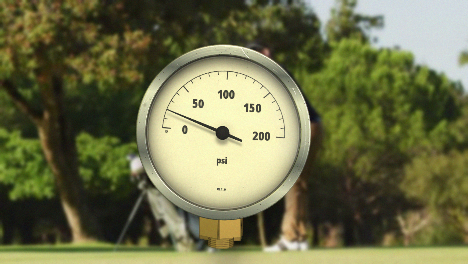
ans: psi 20
